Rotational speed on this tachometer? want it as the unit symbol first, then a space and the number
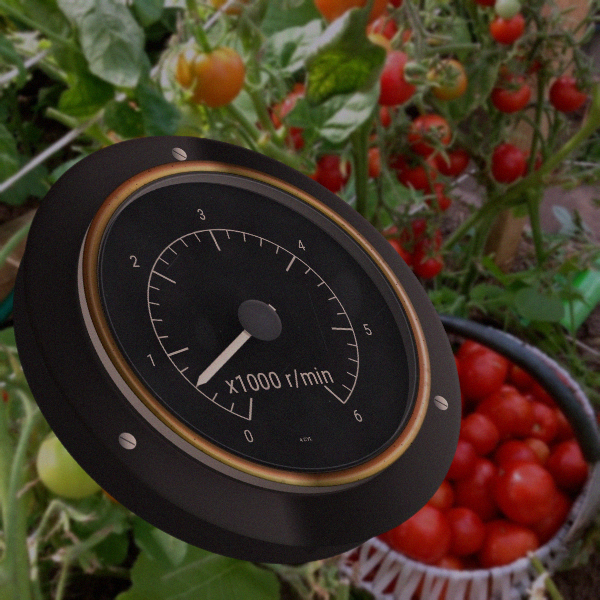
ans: rpm 600
